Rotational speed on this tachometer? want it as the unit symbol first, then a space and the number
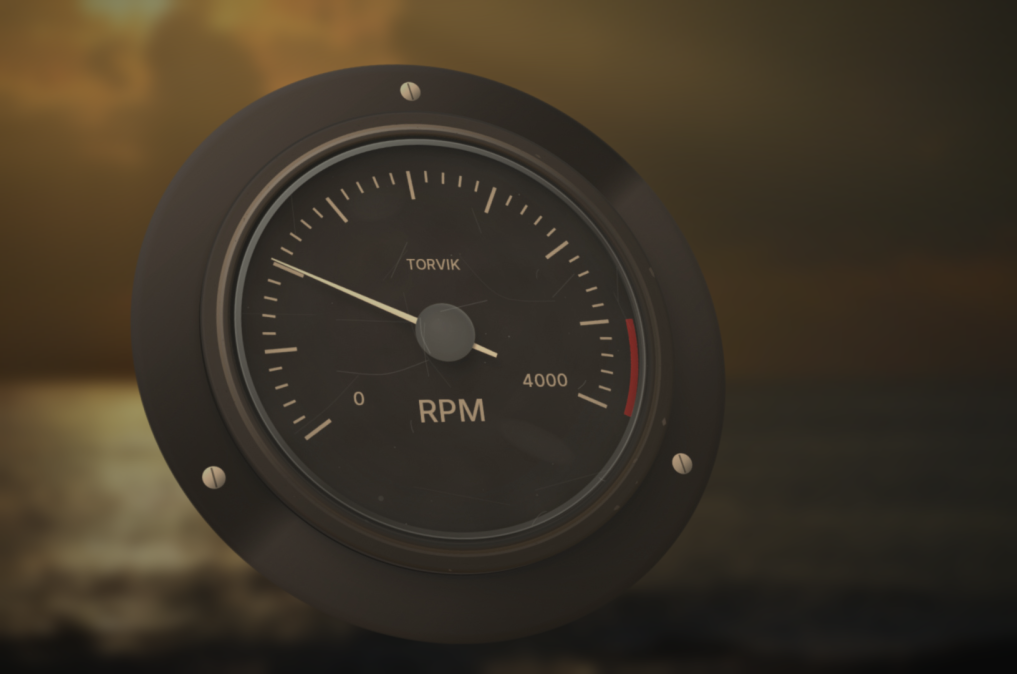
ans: rpm 1000
